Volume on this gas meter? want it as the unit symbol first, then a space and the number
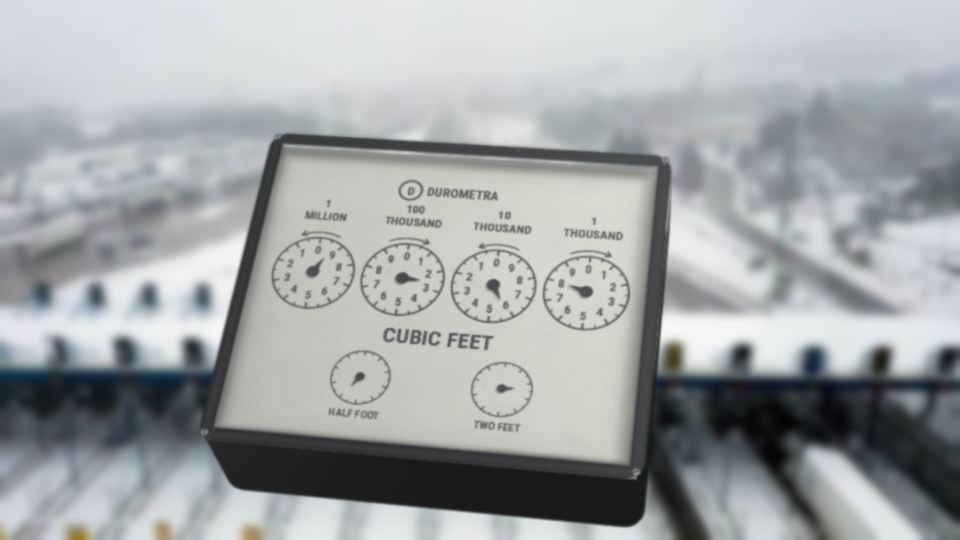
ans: ft³ 925800
